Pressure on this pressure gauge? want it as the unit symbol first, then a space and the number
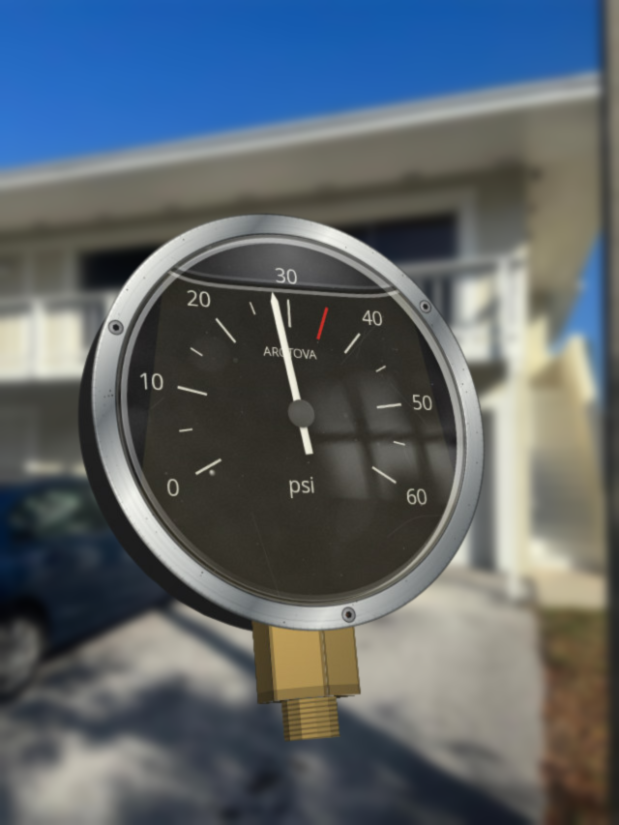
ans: psi 27.5
